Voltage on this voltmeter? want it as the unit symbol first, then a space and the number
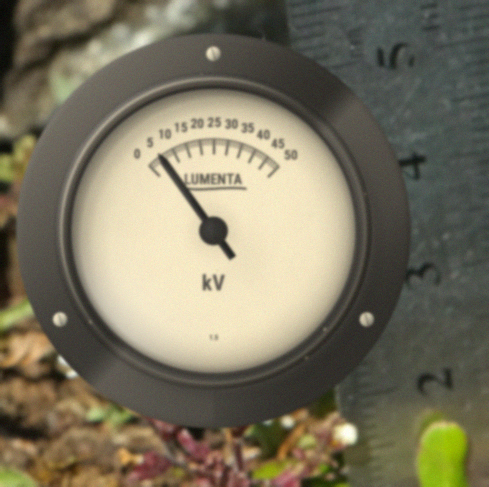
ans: kV 5
